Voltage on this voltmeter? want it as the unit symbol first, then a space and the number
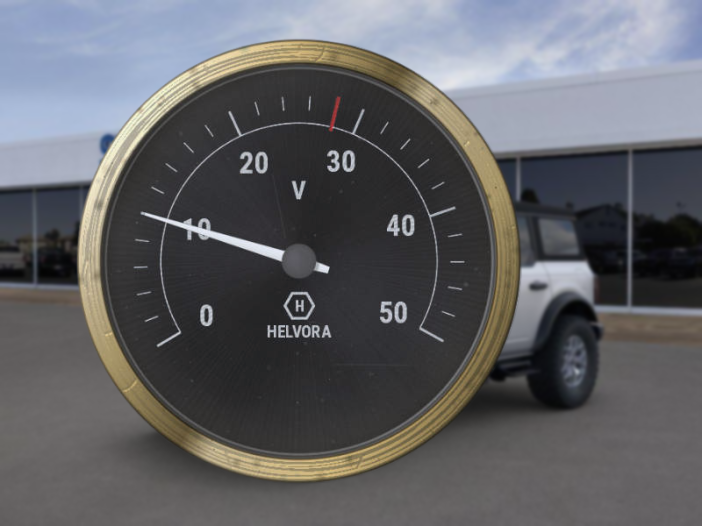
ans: V 10
